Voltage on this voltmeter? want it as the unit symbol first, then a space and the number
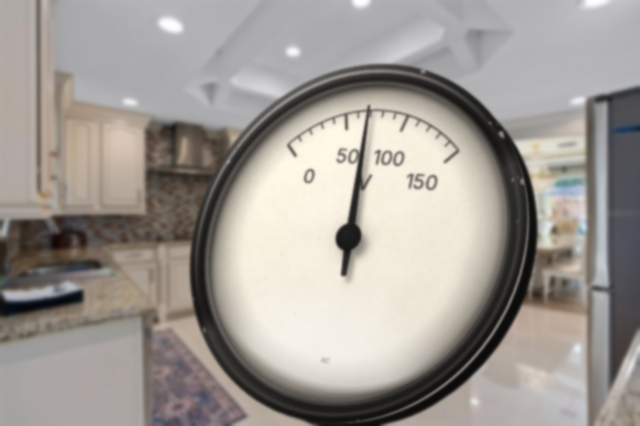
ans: V 70
